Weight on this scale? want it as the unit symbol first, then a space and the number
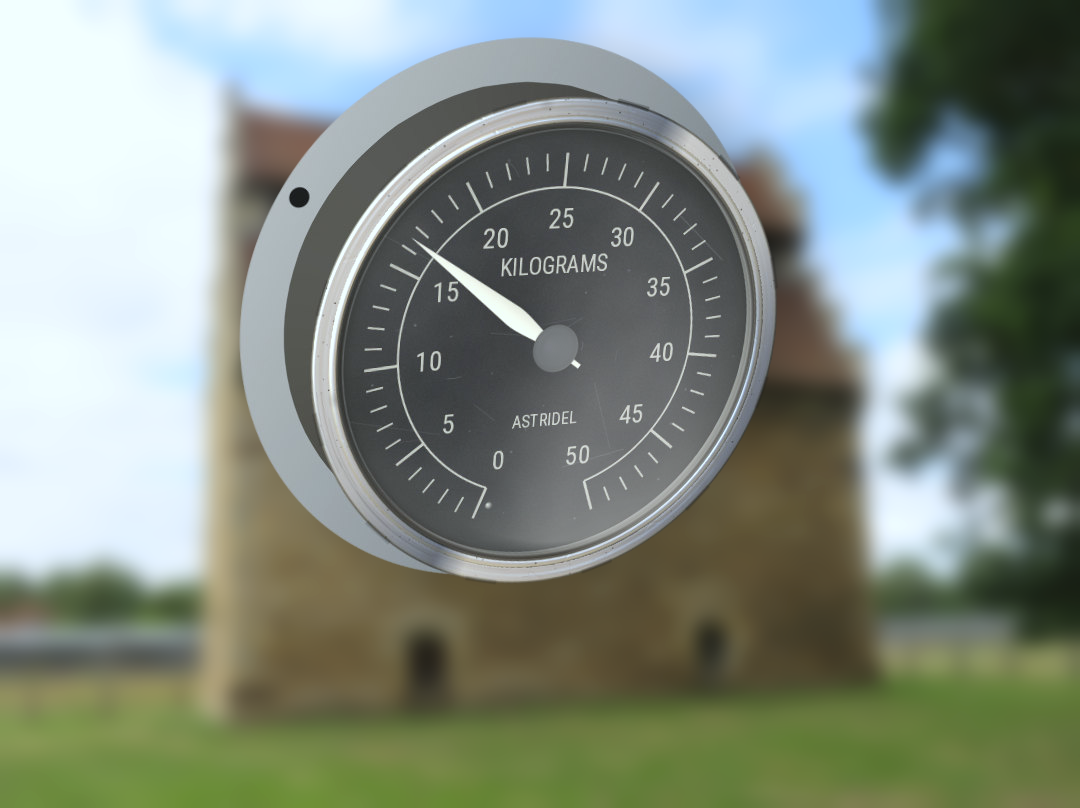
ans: kg 16.5
